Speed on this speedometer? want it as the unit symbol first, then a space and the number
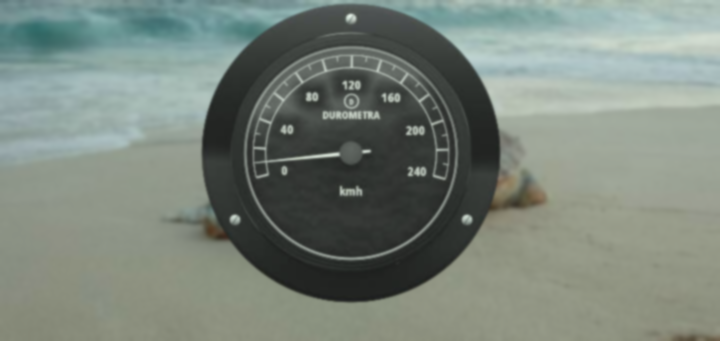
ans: km/h 10
